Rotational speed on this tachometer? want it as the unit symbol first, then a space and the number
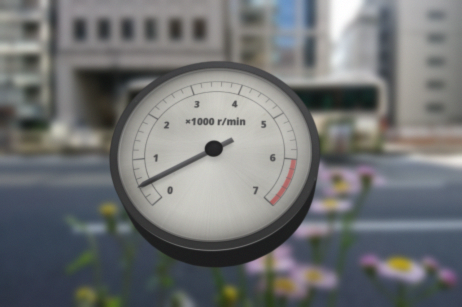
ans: rpm 400
